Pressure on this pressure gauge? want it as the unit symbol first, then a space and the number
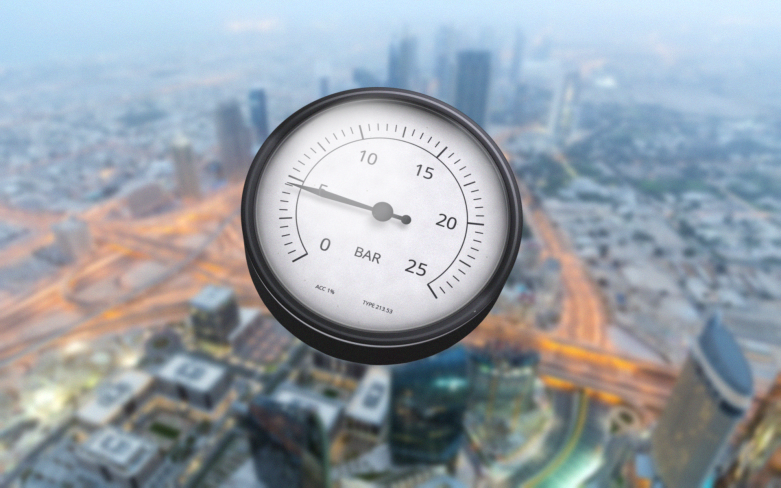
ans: bar 4.5
